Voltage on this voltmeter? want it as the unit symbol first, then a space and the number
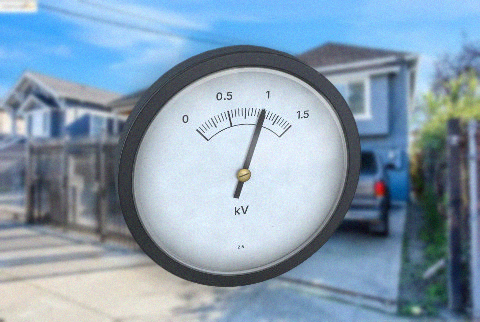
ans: kV 1
